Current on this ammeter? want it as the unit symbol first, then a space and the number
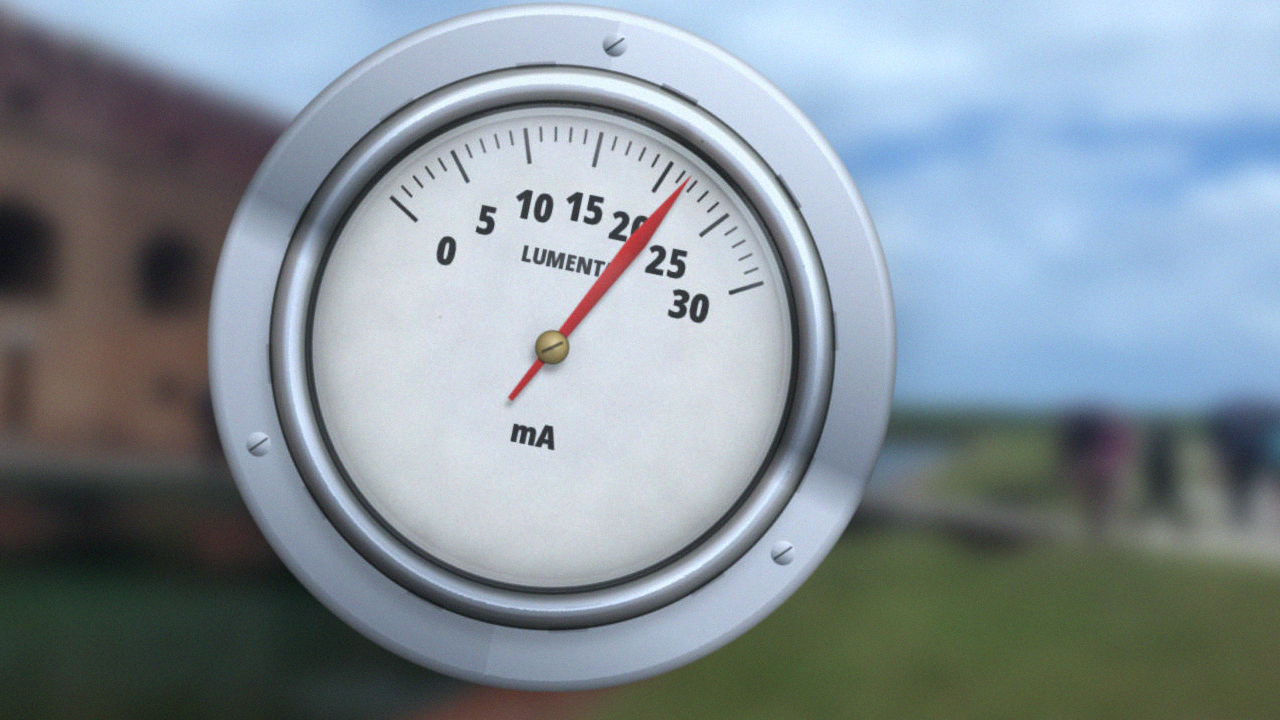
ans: mA 21.5
